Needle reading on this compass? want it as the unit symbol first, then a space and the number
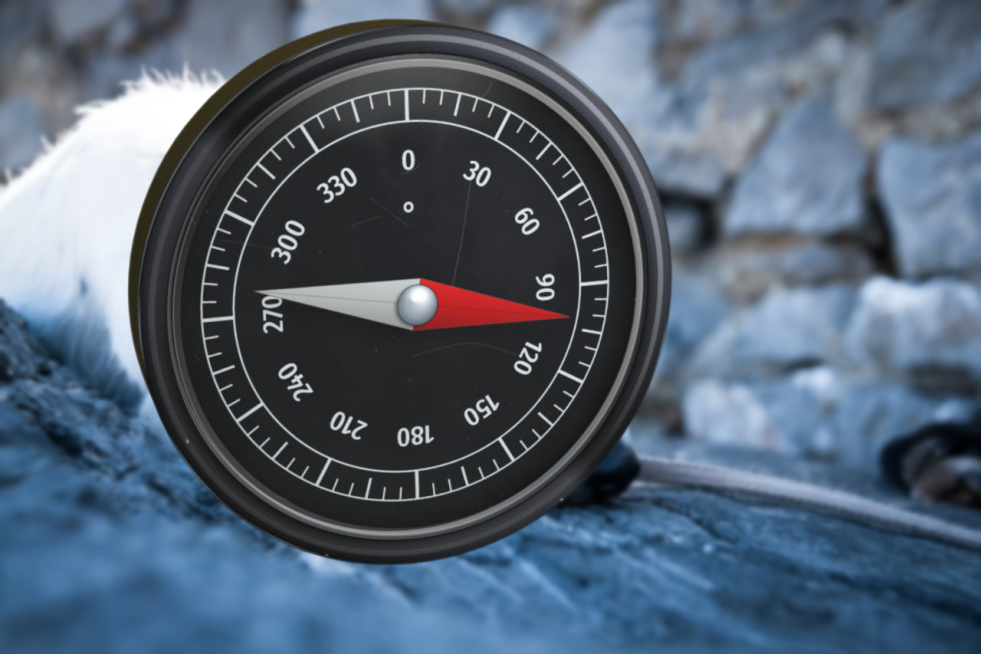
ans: ° 100
